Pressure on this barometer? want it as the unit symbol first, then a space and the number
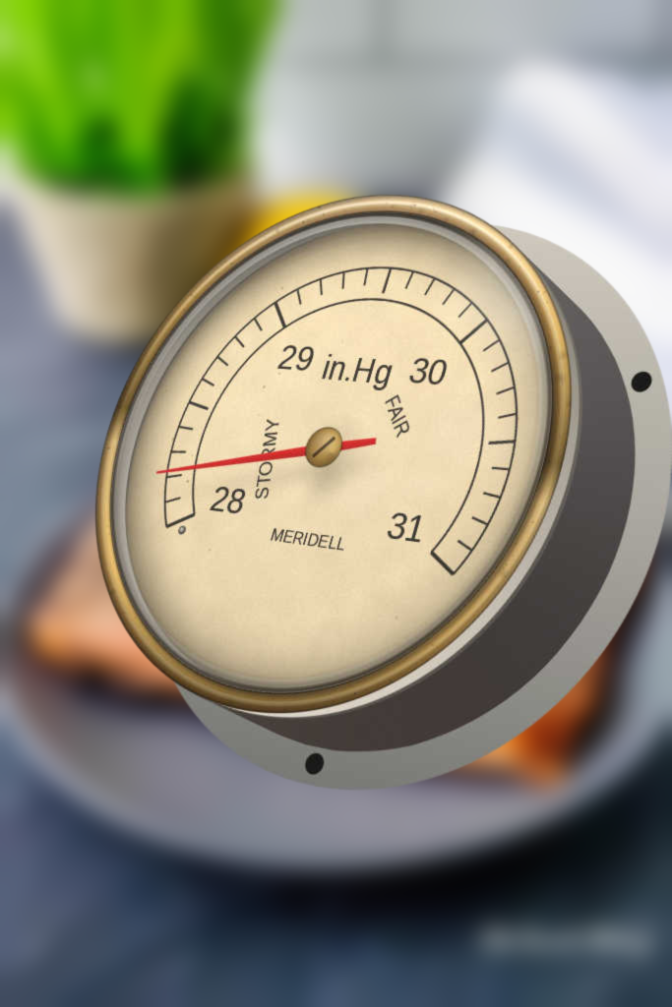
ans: inHg 28.2
